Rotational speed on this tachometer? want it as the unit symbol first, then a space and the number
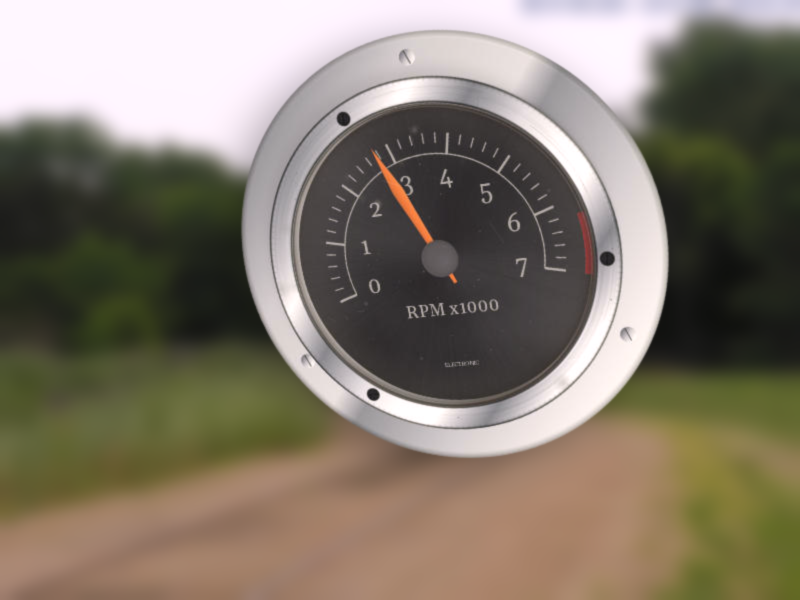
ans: rpm 2800
